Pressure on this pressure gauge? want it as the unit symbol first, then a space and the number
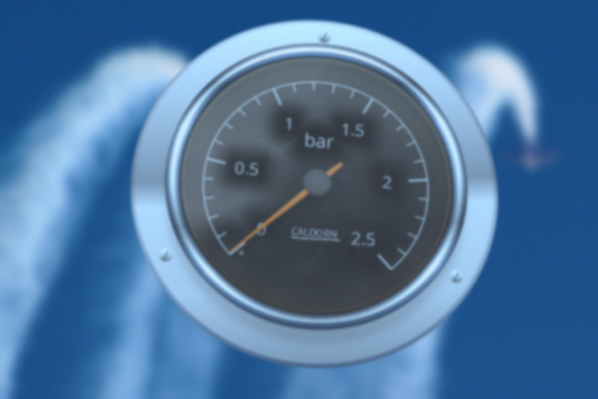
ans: bar 0
